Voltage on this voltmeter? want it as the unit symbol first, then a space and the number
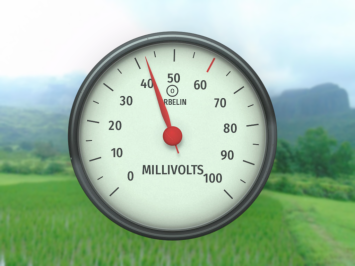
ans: mV 42.5
